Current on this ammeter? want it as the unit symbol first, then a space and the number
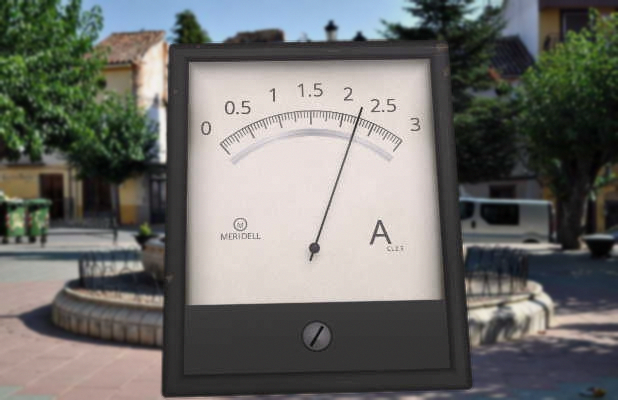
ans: A 2.25
